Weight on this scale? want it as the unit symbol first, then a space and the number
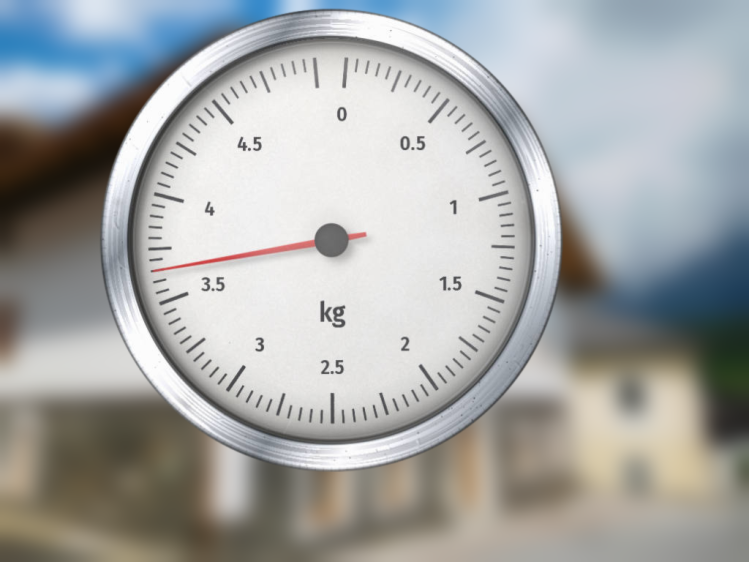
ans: kg 3.65
